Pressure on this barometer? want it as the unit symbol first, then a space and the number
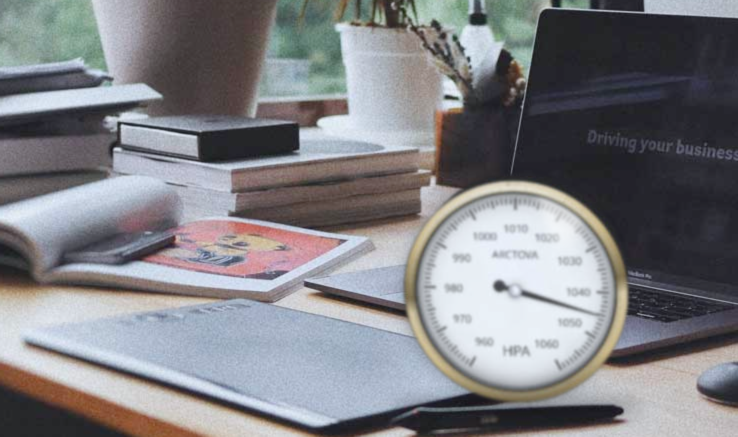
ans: hPa 1045
